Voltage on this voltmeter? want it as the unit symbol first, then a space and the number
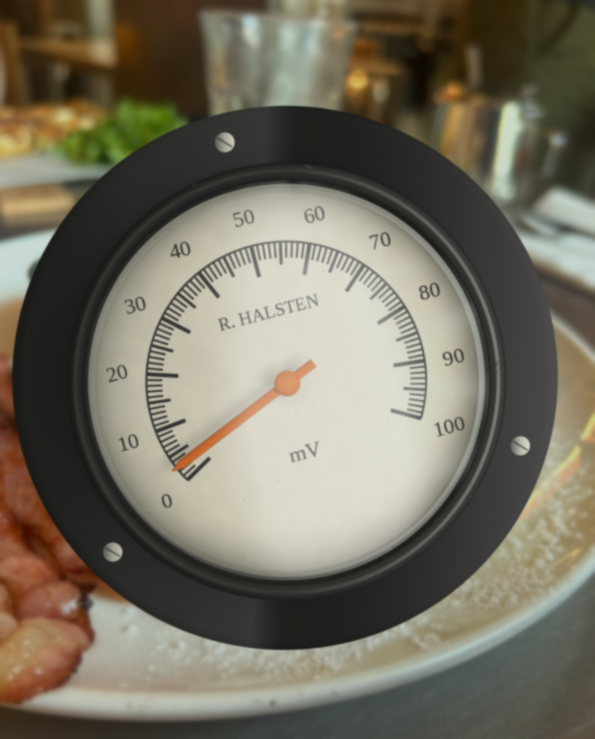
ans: mV 3
